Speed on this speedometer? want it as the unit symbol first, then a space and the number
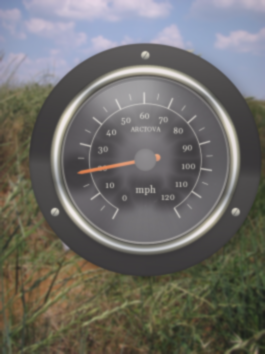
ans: mph 20
